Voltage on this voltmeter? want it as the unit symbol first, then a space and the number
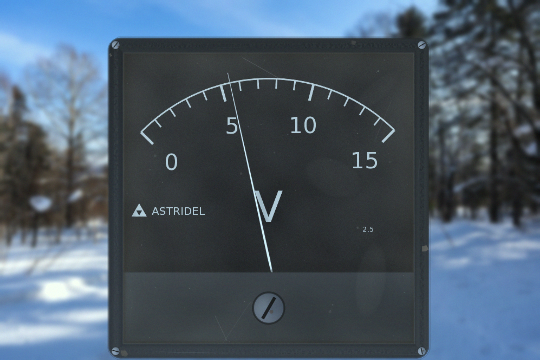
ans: V 5.5
